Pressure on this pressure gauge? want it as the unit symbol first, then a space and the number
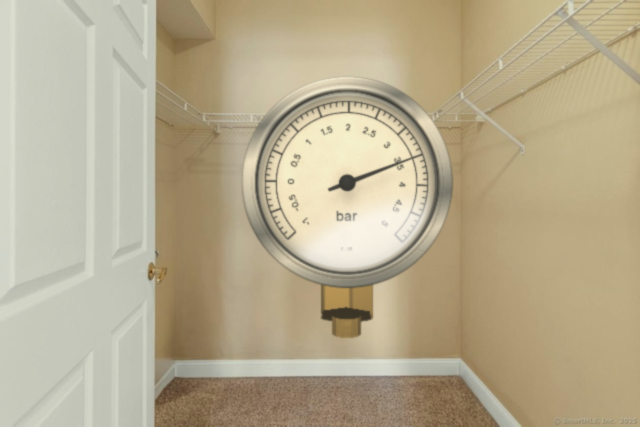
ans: bar 3.5
